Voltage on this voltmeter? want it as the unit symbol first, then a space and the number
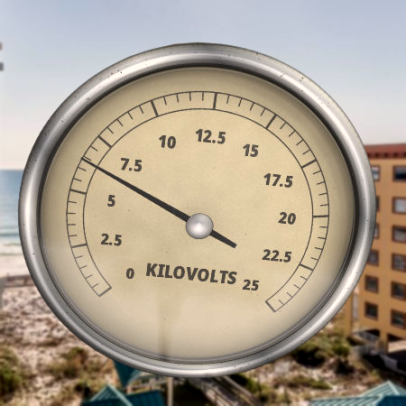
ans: kV 6.5
